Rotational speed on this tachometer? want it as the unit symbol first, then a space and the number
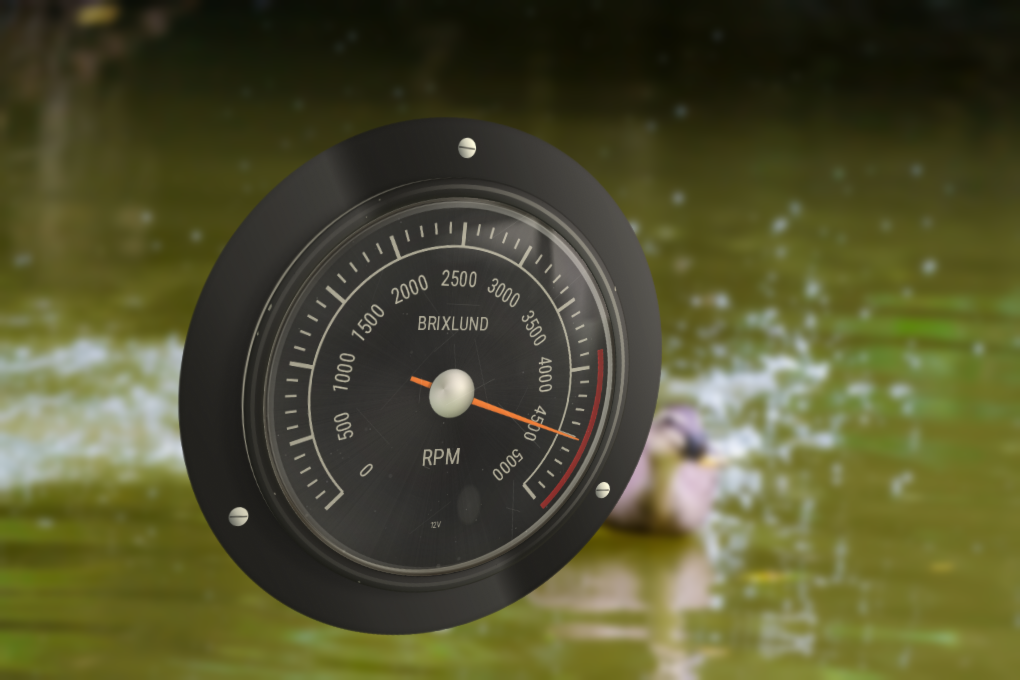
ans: rpm 4500
